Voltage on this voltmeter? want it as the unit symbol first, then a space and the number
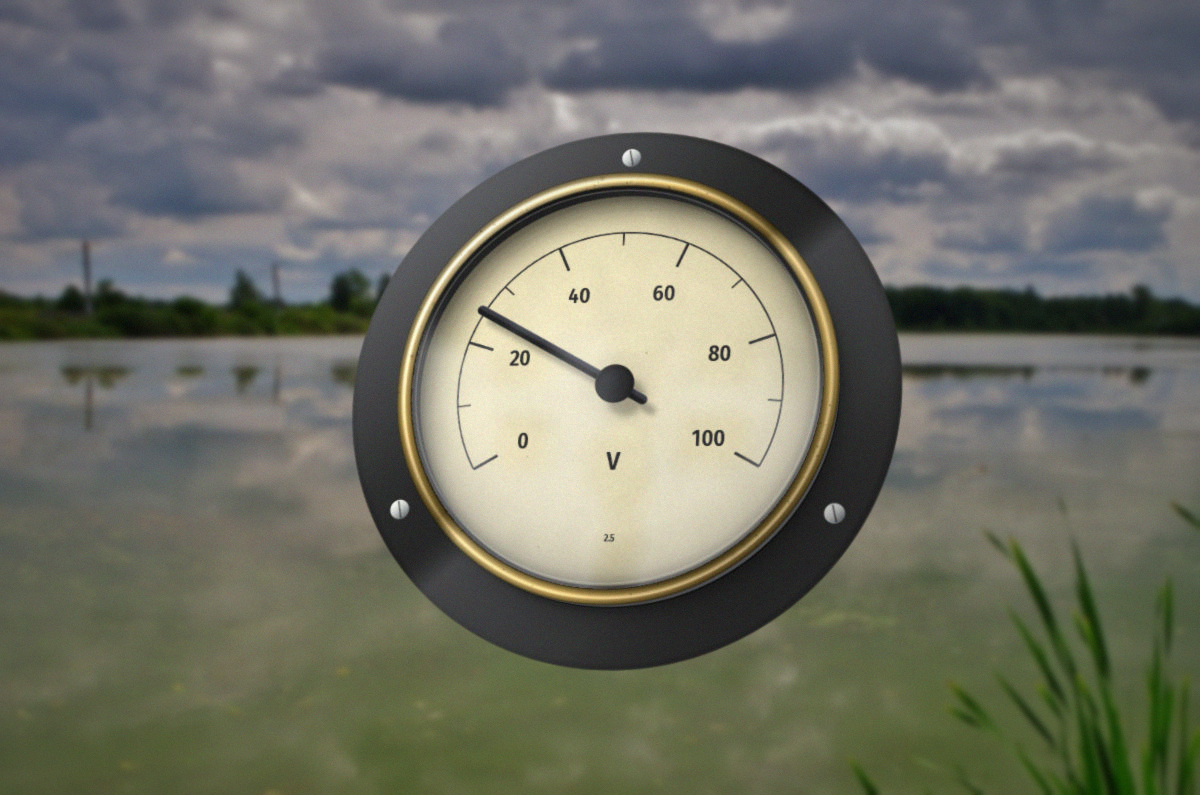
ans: V 25
